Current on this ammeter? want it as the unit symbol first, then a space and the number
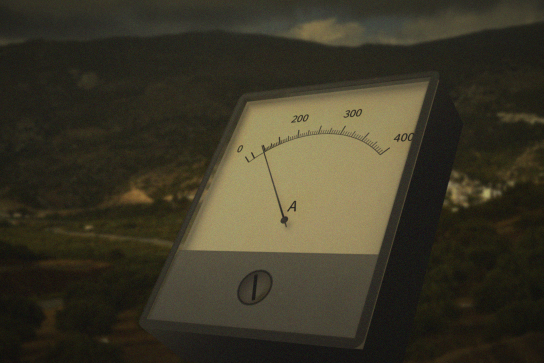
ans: A 100
